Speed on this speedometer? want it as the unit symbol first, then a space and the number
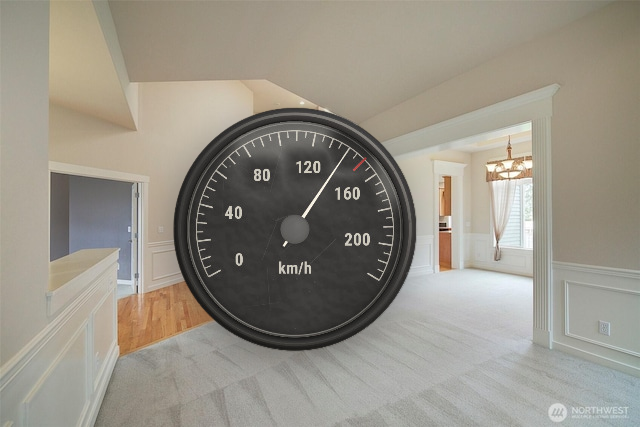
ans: km/h 140
